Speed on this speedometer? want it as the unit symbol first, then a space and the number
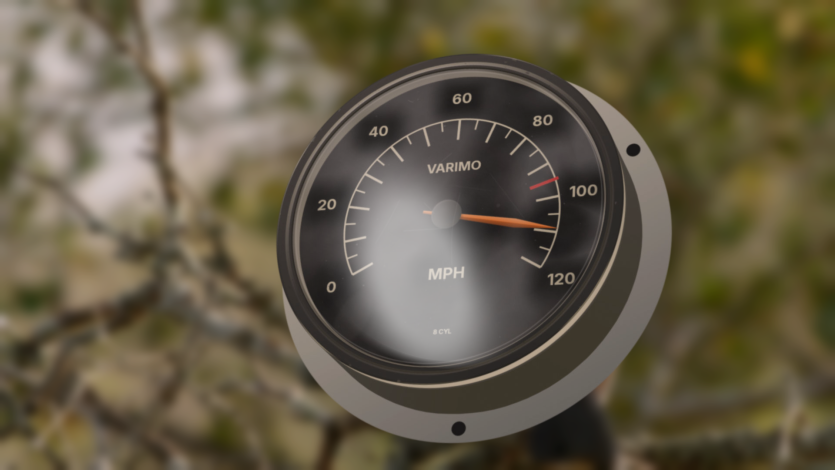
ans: mph 110
